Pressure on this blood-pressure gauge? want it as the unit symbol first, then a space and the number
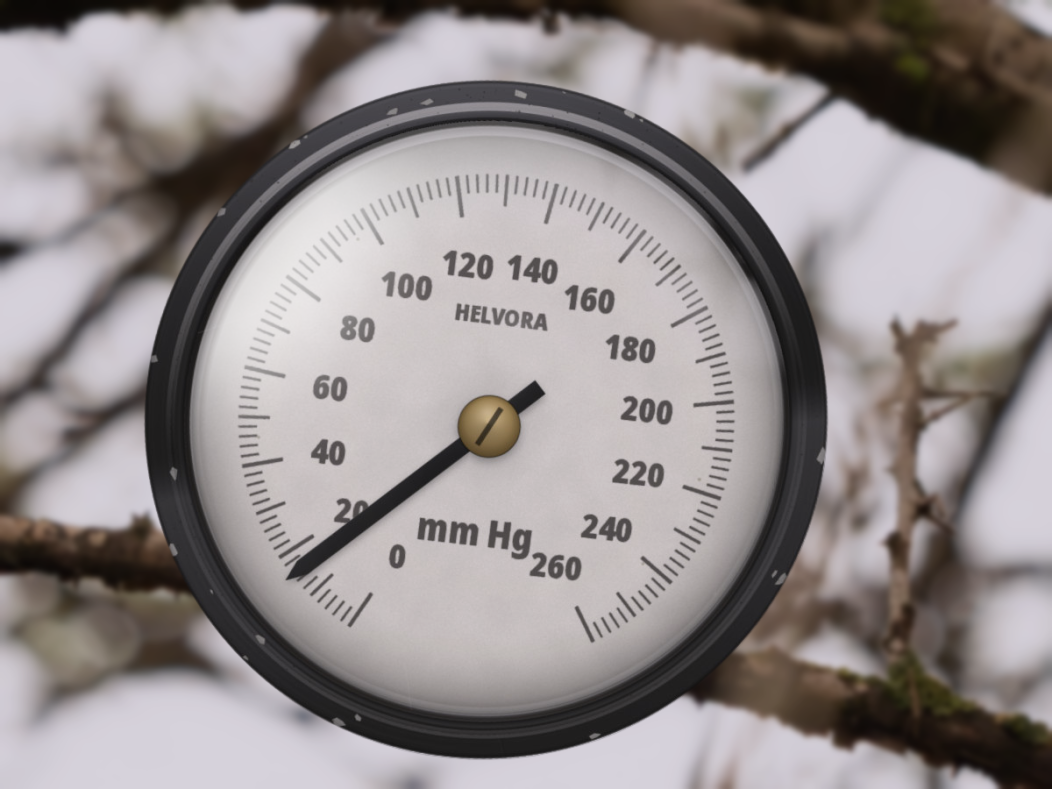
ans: mmHg 16
